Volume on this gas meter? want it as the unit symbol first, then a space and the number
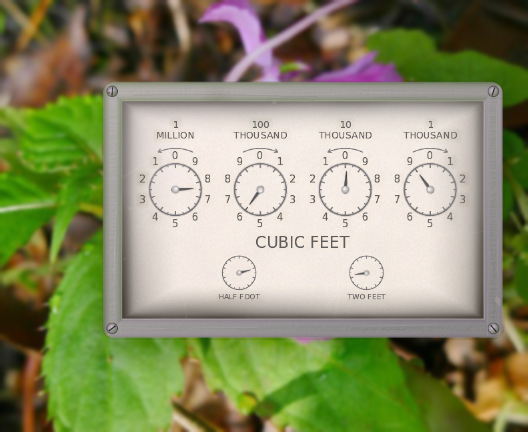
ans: ft³ 759900
